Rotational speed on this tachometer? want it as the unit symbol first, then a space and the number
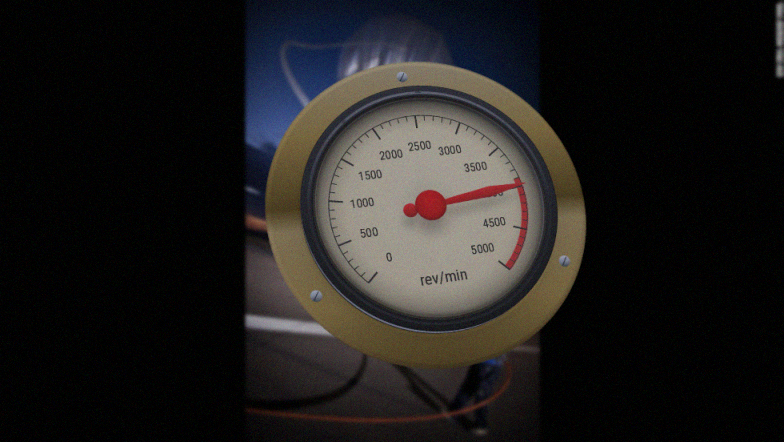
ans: rpm 4000
